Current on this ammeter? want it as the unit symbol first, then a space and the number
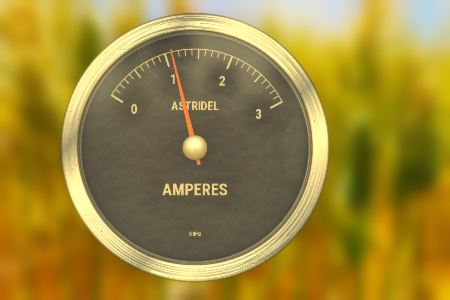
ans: A 1.1
